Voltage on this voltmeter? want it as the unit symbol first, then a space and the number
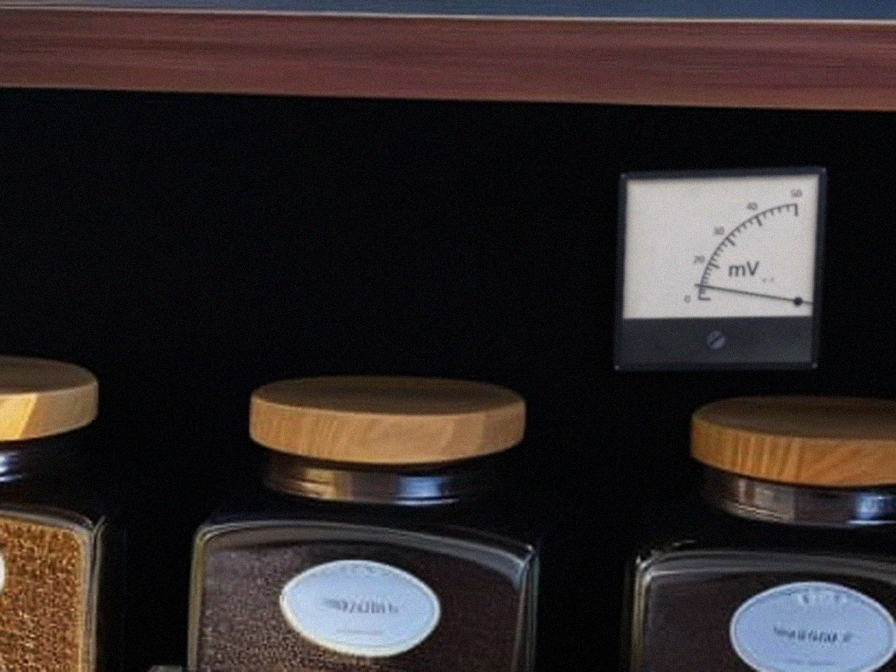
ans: mV 10
